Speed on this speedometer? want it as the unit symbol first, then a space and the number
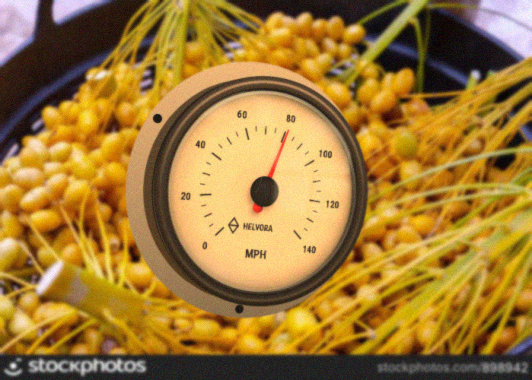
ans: mph 80
